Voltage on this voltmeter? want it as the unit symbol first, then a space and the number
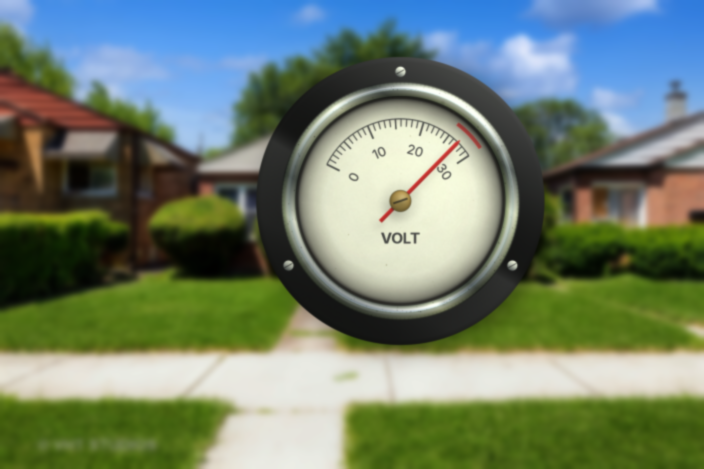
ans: V 27
